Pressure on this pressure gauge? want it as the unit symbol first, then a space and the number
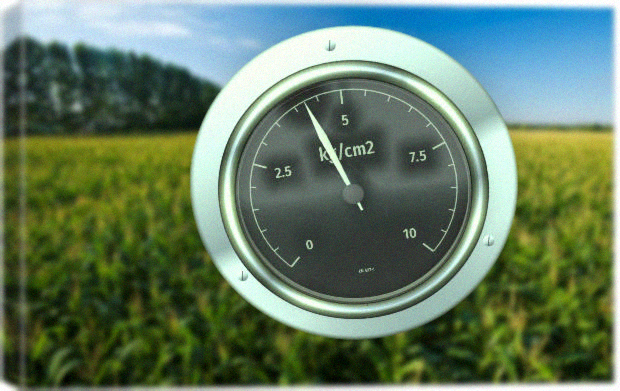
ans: kg/cm² 4.25
